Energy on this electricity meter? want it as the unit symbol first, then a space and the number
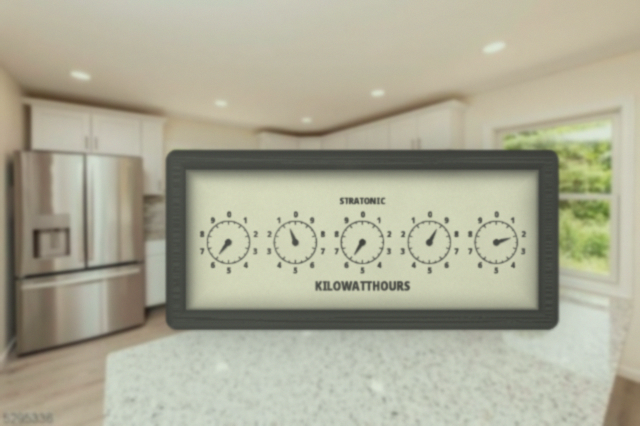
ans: kWh 60592
